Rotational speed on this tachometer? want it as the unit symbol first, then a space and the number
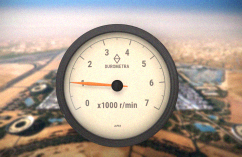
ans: rpm 1000
